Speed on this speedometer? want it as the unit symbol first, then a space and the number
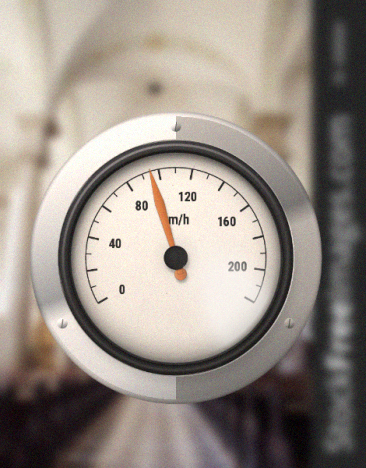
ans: km/h 95
